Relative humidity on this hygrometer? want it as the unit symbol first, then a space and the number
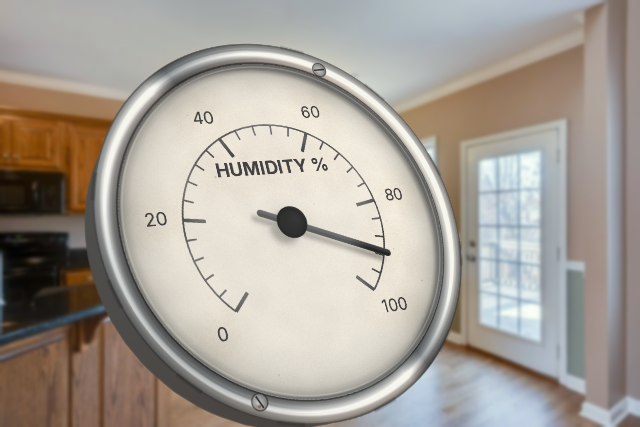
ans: % 92
